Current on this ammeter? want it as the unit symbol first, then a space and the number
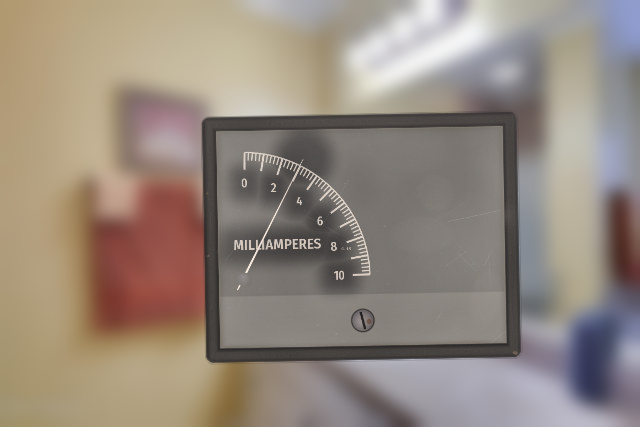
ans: mA 3
